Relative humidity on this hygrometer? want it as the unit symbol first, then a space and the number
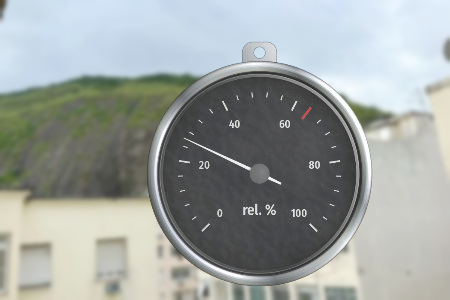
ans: % 26
